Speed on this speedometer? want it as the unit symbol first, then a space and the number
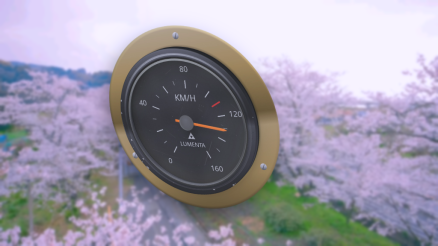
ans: km/h 130
